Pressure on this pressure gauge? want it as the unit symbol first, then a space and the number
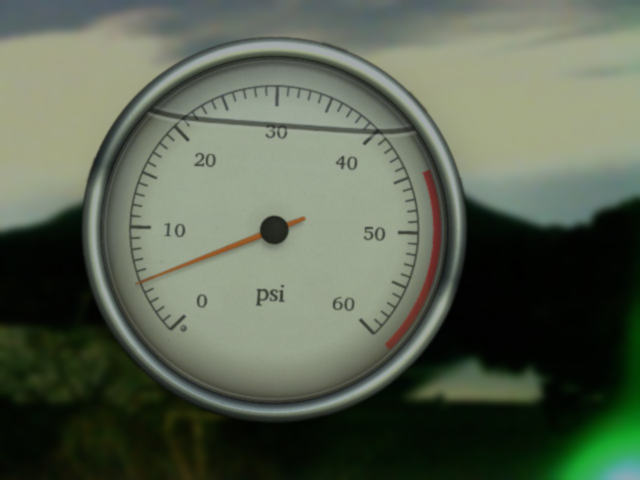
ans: psi 5
